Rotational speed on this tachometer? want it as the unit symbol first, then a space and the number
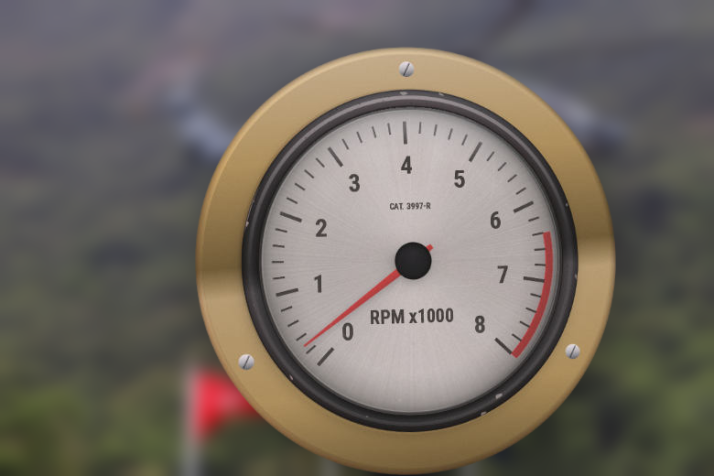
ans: rpm 300
